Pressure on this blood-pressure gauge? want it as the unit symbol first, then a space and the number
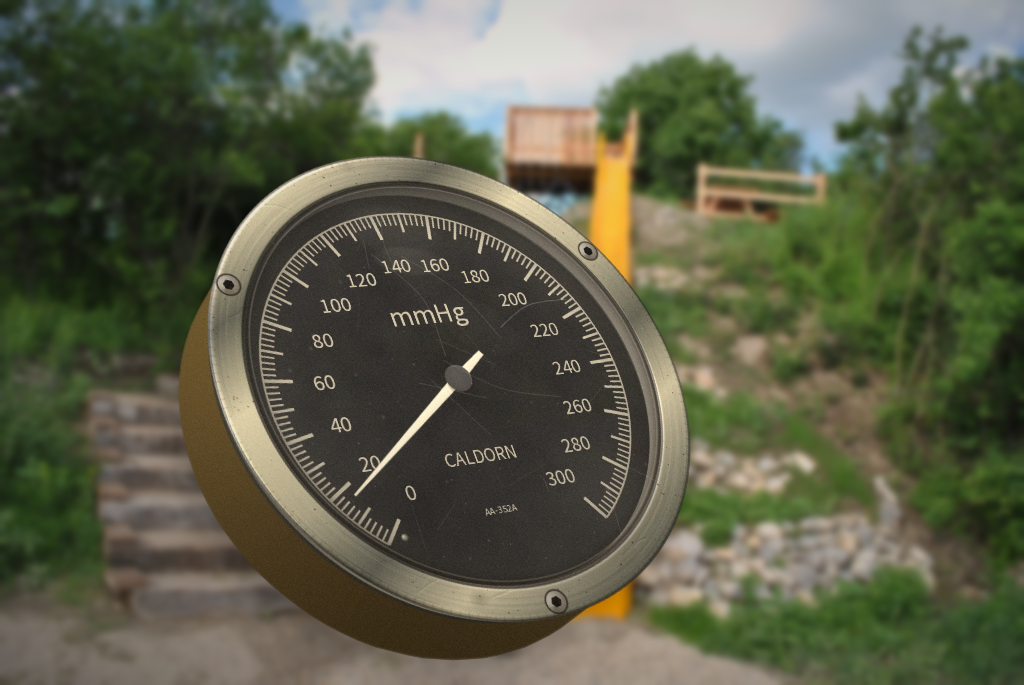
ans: mmHg 16
